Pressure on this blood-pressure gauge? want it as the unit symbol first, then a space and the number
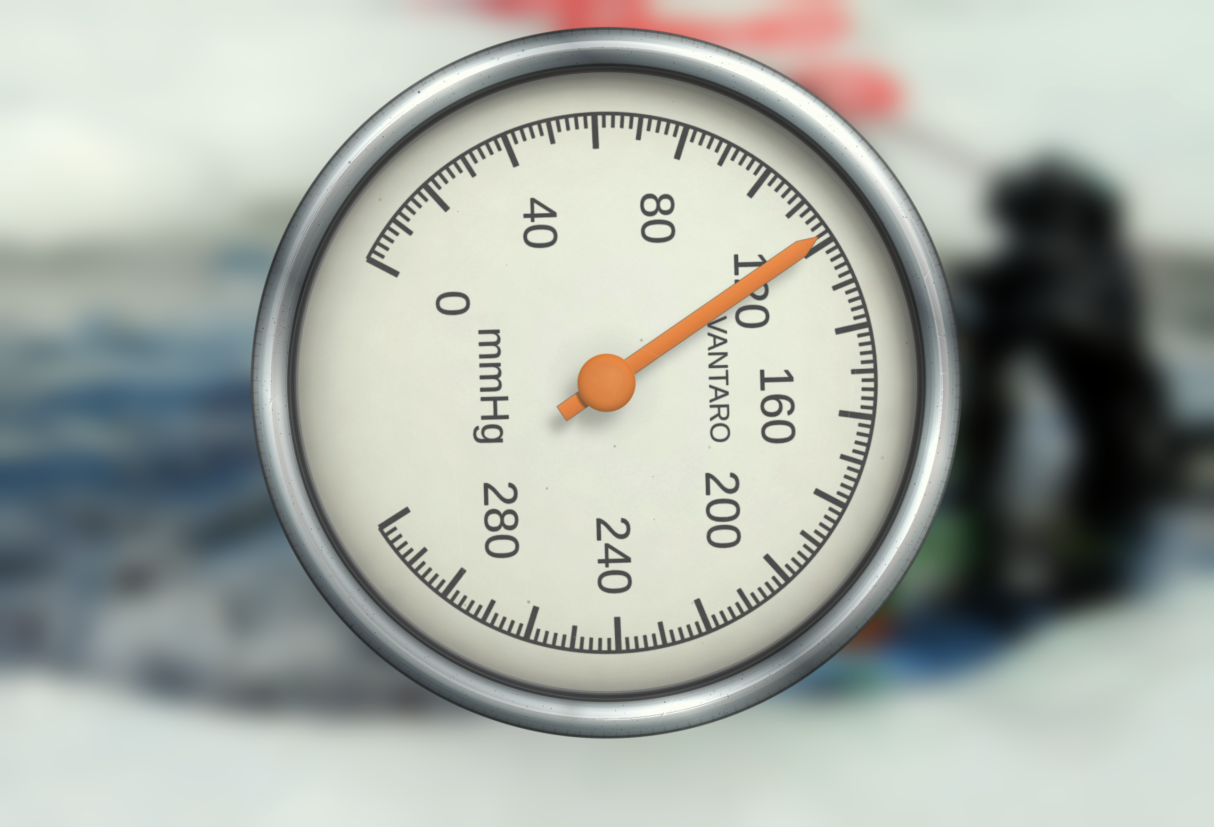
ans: mmHg 118
